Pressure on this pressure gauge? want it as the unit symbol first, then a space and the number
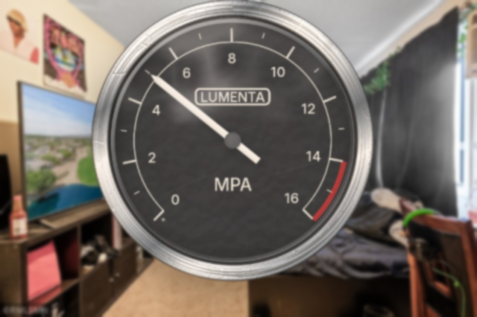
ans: MPa 5
